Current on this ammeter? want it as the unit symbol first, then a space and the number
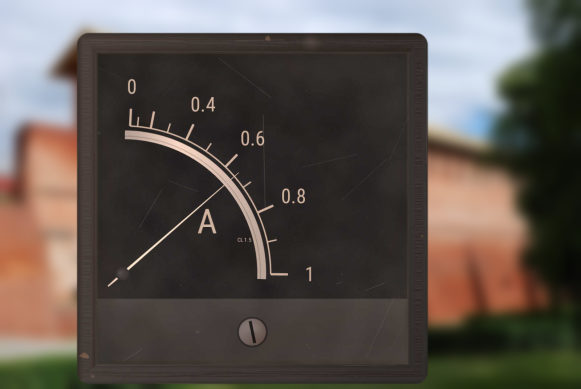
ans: A 0.65
